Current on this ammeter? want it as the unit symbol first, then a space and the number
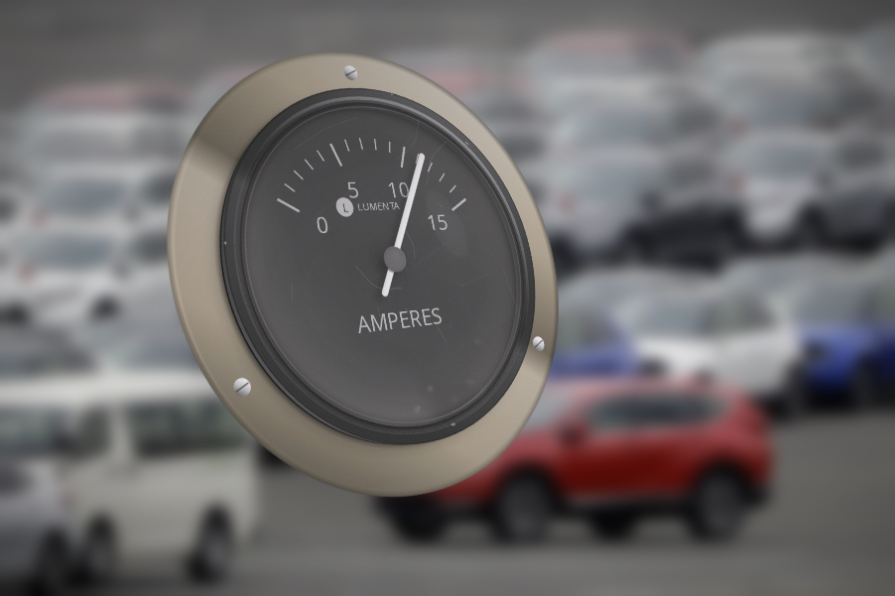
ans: A 11
